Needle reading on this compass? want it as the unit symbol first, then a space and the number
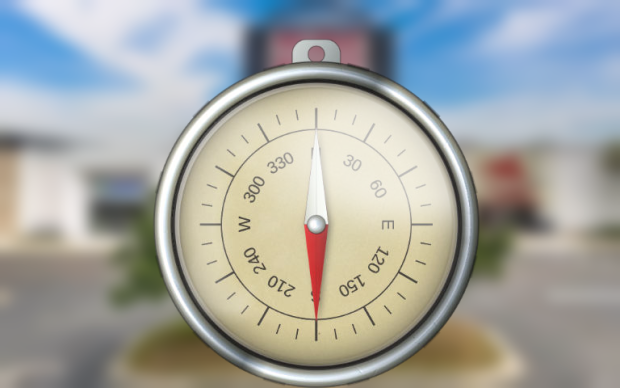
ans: ° 180
